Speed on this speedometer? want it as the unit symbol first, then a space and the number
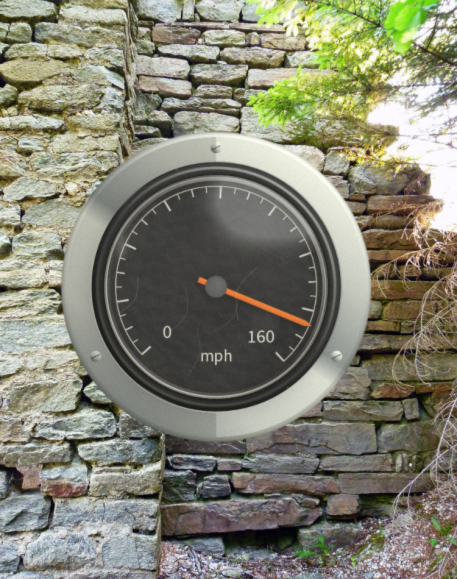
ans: mph 145
